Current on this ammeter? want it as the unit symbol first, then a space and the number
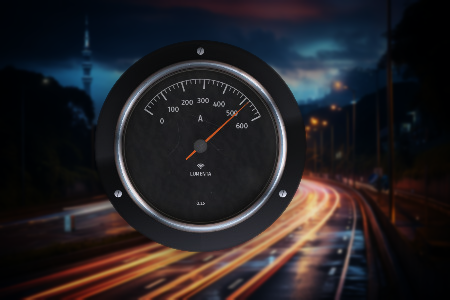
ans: A 520
